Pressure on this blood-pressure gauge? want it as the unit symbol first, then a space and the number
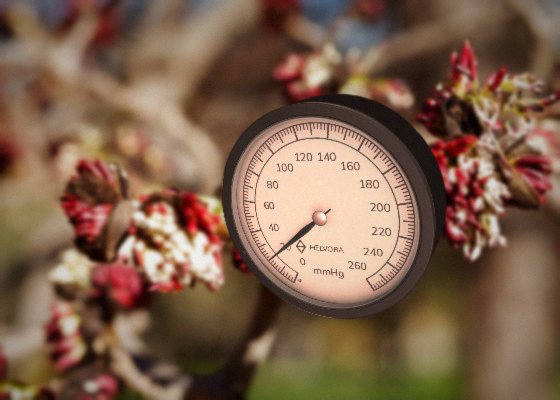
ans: mmHg 20
